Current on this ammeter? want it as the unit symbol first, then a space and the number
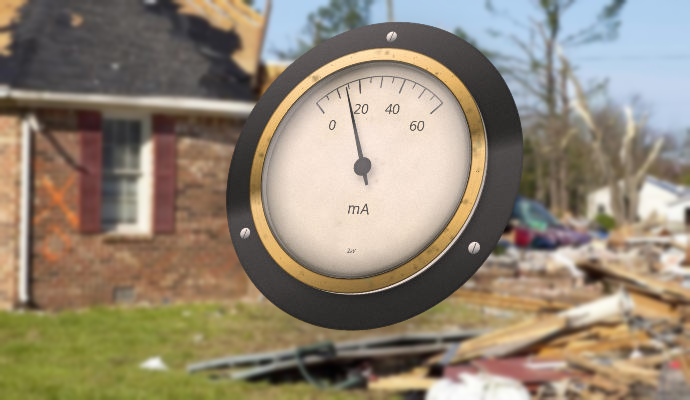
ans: mA 15
